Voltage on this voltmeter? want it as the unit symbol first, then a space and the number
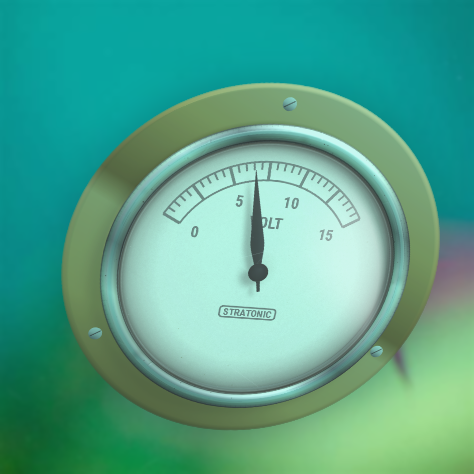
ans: V 6.5
